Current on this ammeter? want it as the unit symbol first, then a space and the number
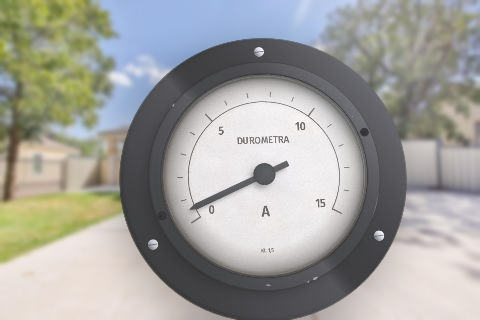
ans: A 0.5
